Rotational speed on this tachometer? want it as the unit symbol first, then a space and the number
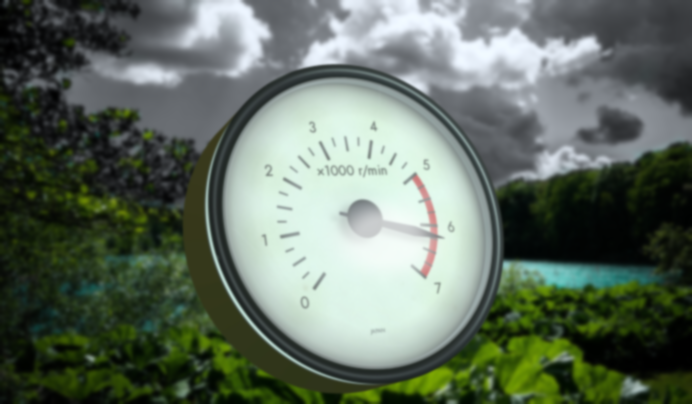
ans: rpm 6250
